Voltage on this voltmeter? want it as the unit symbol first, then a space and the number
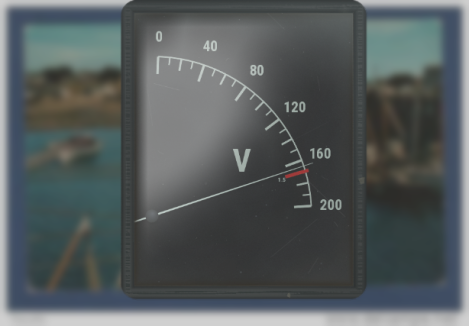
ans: V 165
